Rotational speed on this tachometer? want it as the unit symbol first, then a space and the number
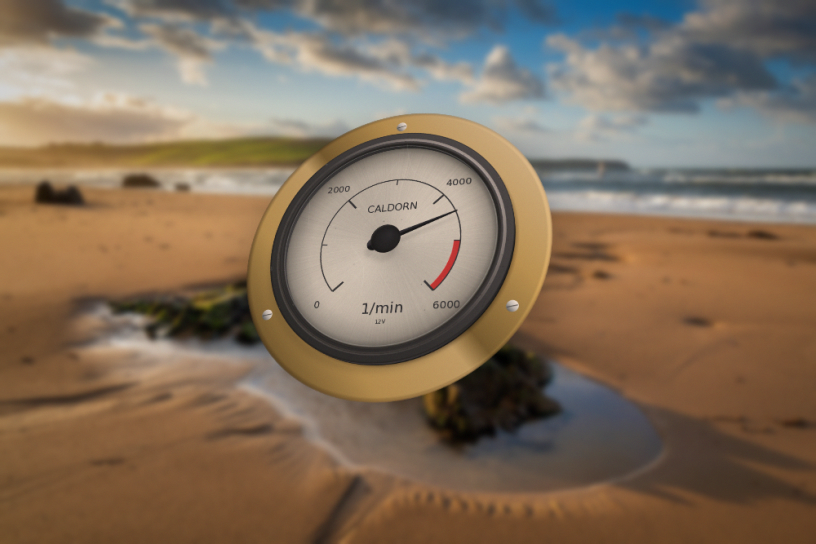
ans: rpm 4500
